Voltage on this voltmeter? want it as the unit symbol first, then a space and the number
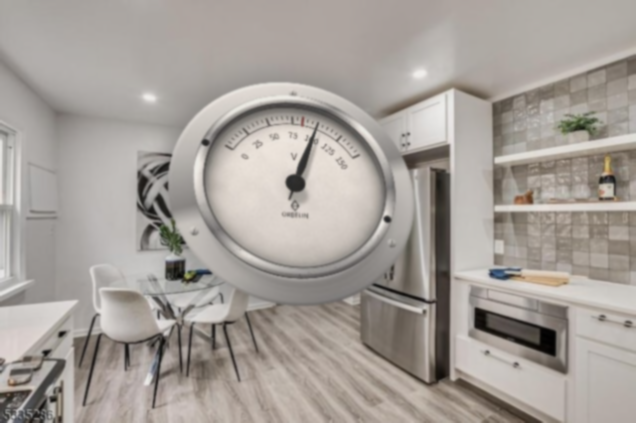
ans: V 100
